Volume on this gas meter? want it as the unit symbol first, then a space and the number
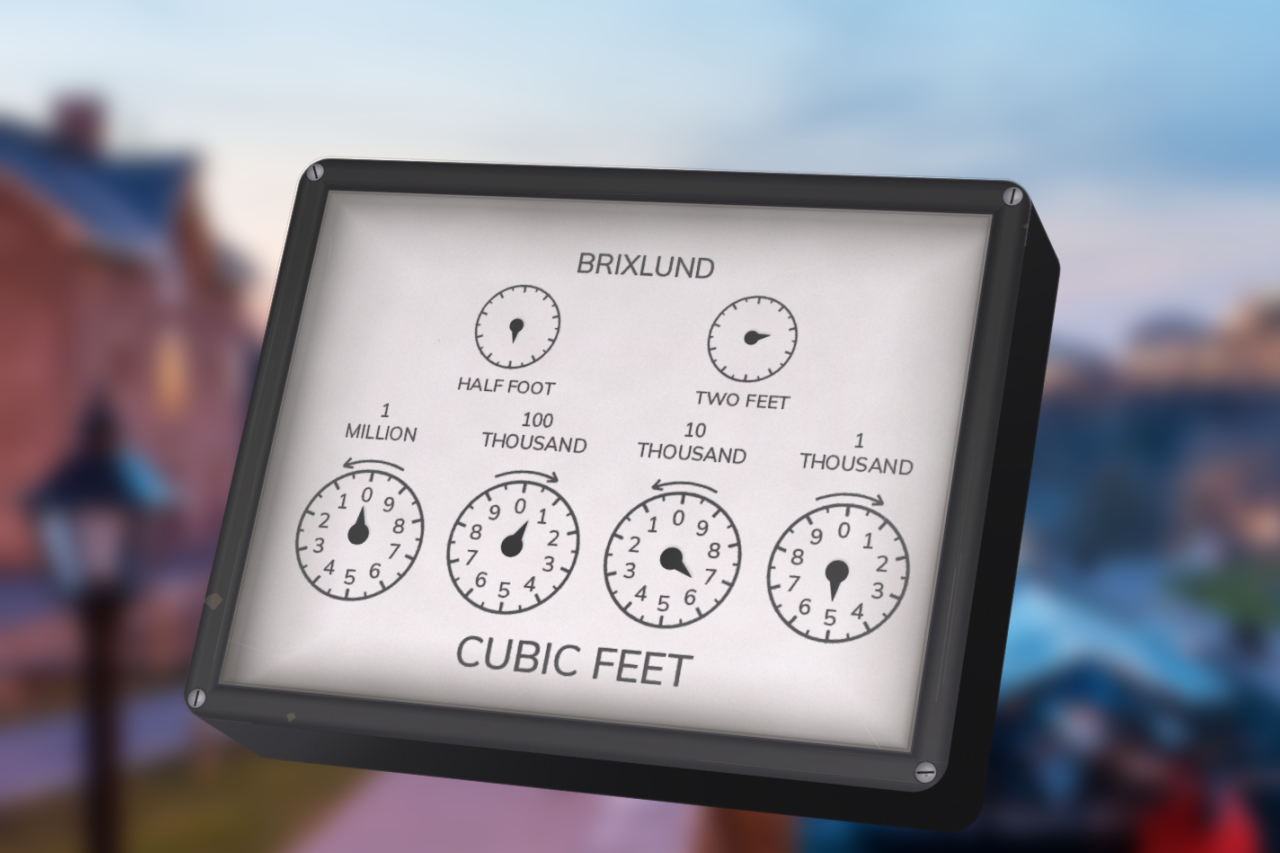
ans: ft³ 6500
